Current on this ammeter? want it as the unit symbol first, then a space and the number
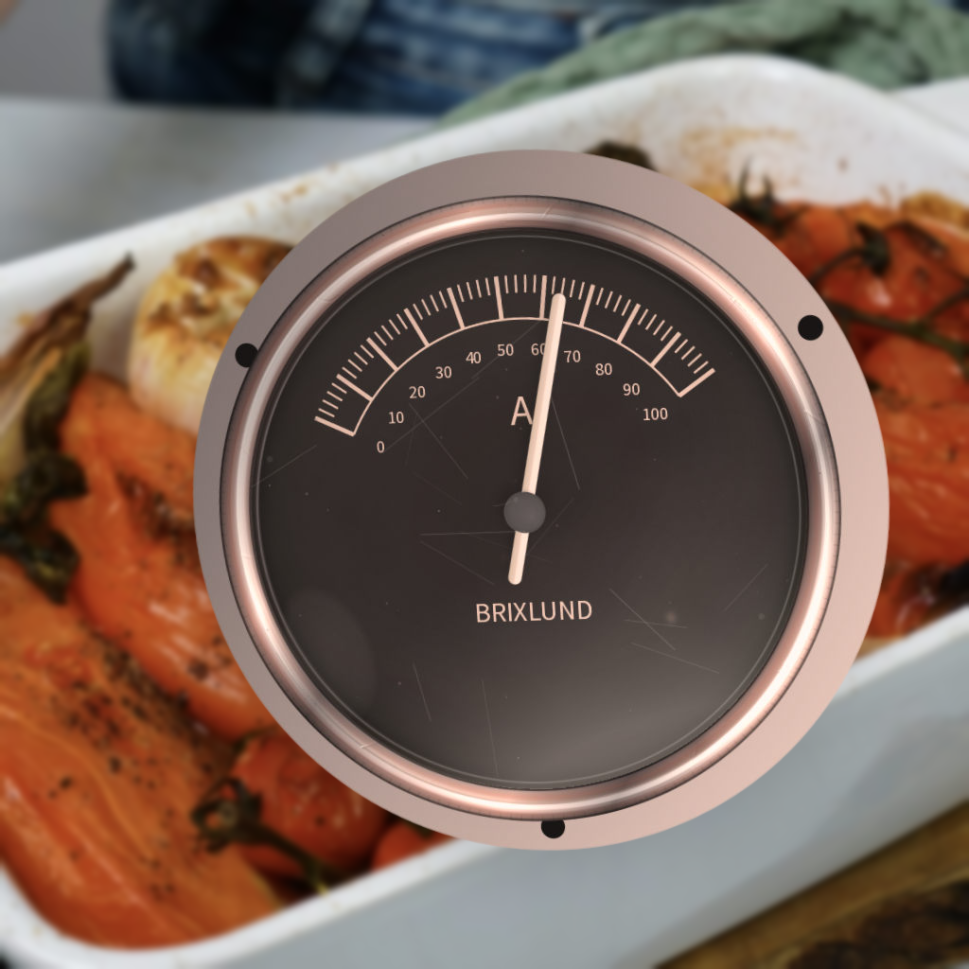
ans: A 64
